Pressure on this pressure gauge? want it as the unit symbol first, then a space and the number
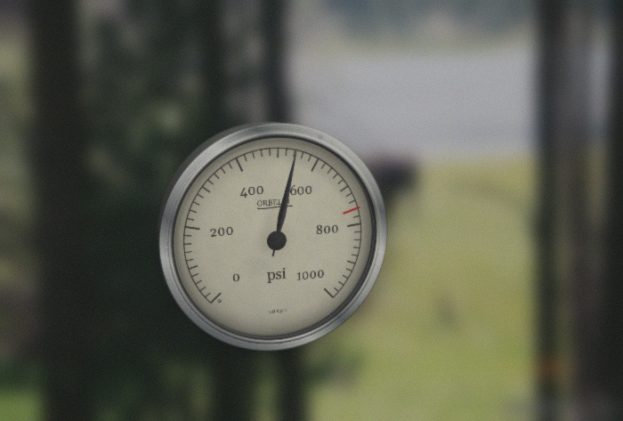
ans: psi 540
